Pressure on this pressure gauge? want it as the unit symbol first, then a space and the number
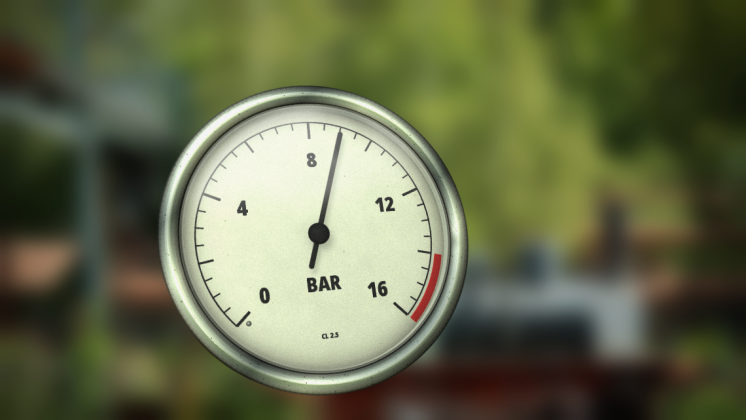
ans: bar 9
